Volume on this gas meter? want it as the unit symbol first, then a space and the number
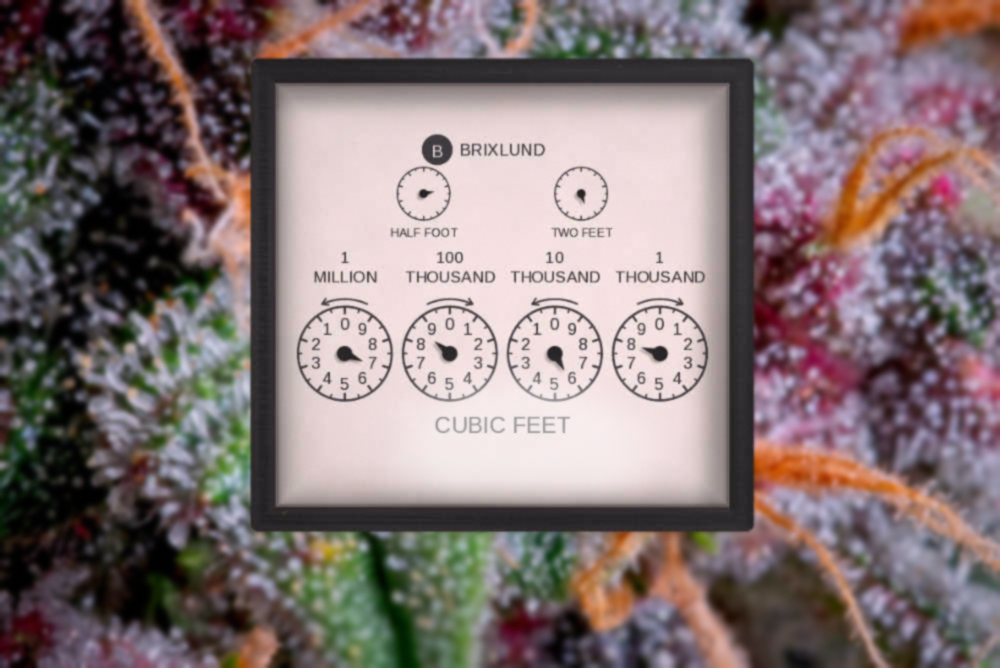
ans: ft³ 685800
